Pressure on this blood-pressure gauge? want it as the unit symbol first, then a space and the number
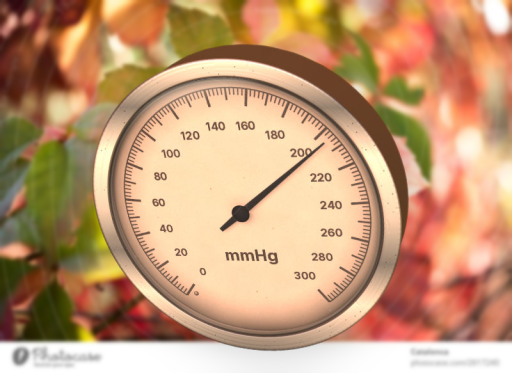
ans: mmHg 204
